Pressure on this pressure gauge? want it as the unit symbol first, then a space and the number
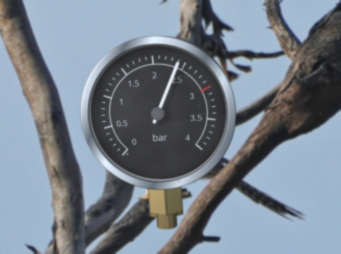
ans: bar 2.4
